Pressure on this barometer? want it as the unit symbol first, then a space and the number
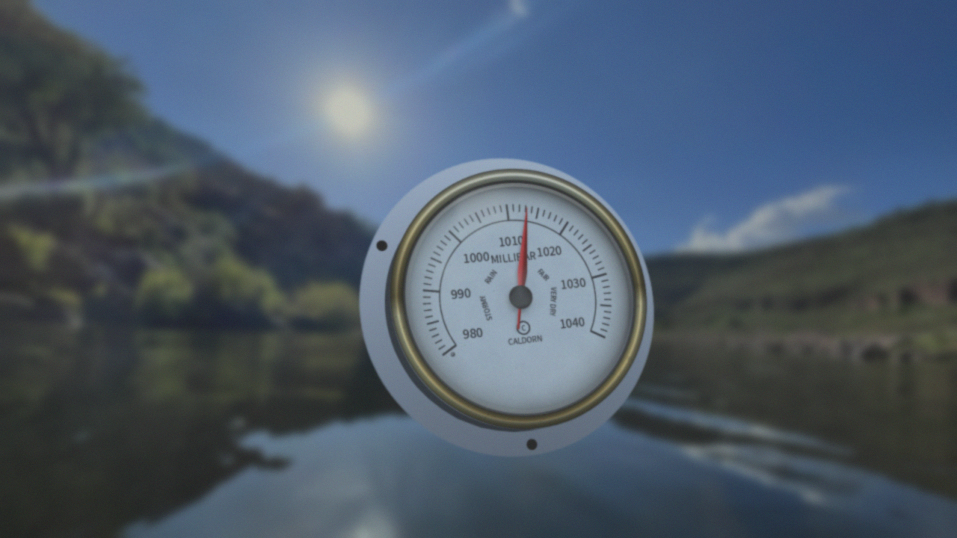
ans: mbar 1013
